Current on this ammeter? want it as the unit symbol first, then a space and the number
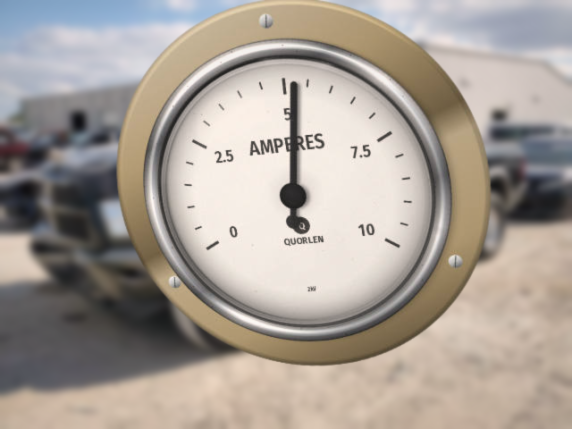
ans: A 5.25
